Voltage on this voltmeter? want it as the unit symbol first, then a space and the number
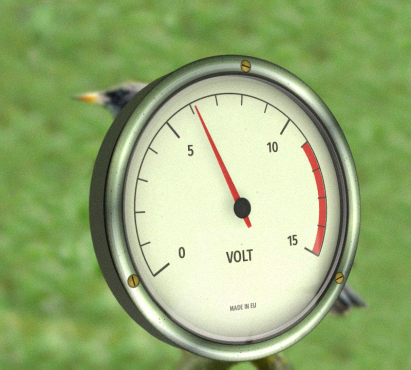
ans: V 6
